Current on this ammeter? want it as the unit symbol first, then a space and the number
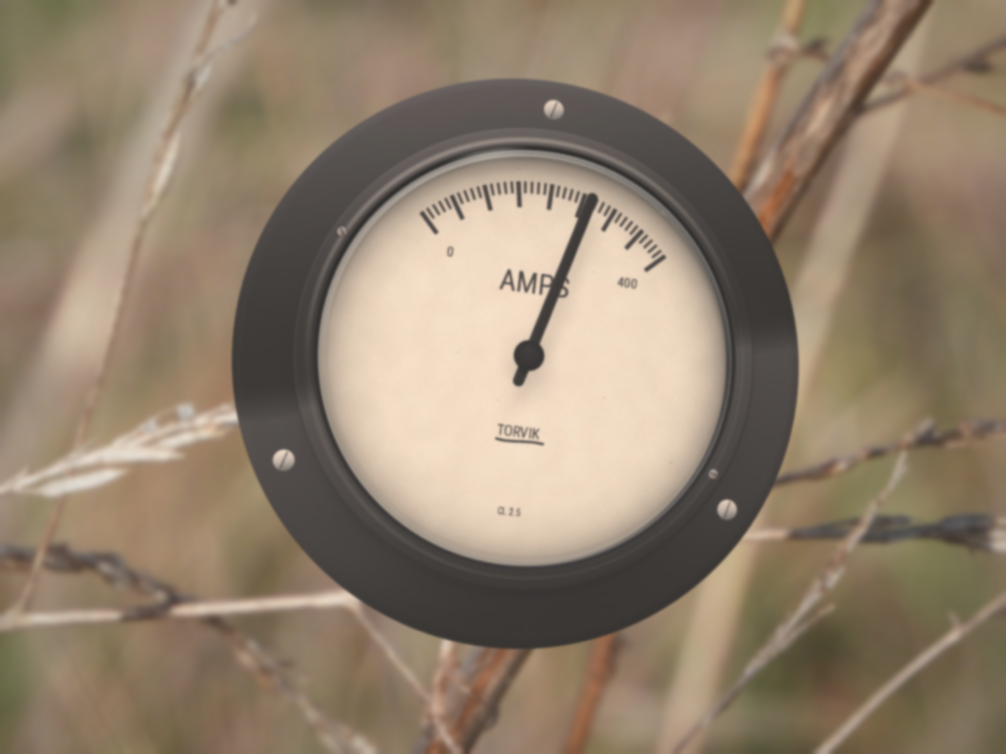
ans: A 260
